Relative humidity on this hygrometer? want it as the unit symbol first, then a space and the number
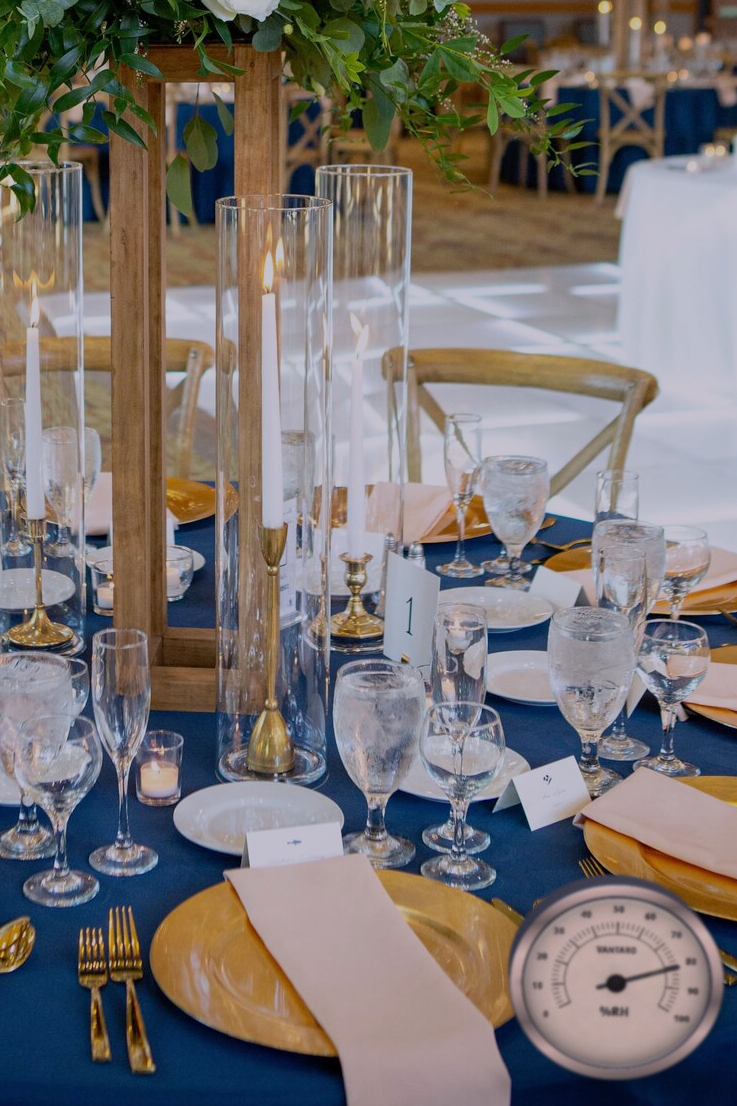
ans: % 80
